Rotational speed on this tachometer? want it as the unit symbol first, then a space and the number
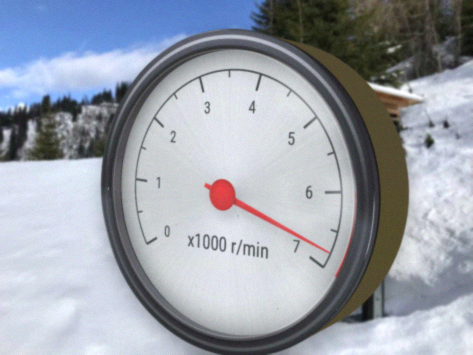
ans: rpm 6750
